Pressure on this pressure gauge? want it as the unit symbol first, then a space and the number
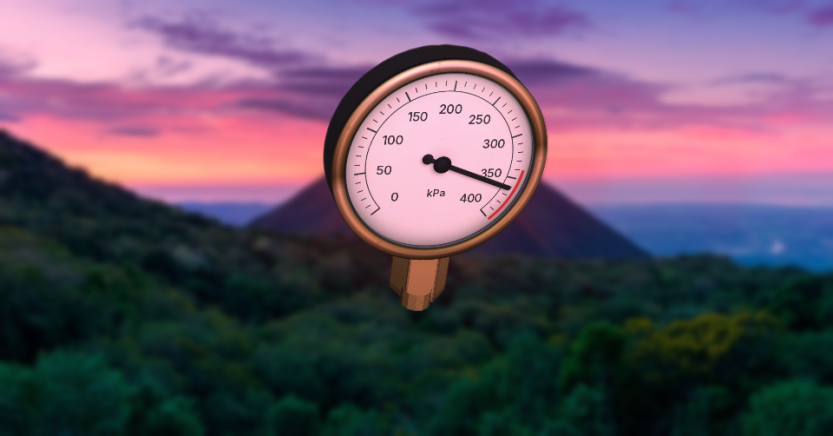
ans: kPa 360
